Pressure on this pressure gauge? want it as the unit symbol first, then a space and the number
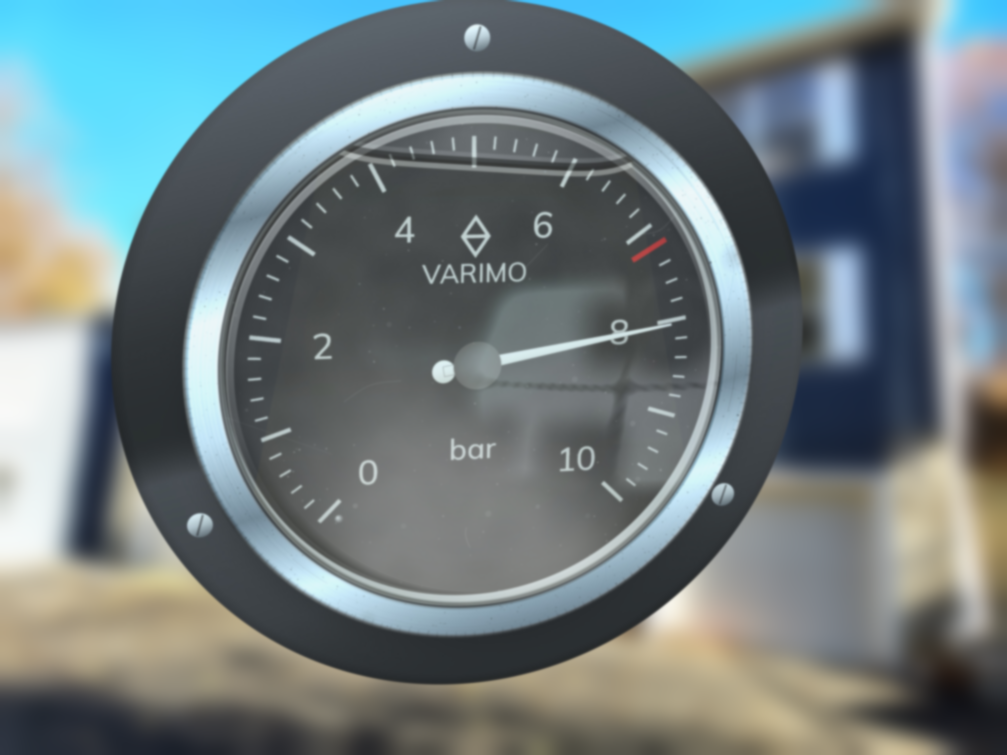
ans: bar 8
